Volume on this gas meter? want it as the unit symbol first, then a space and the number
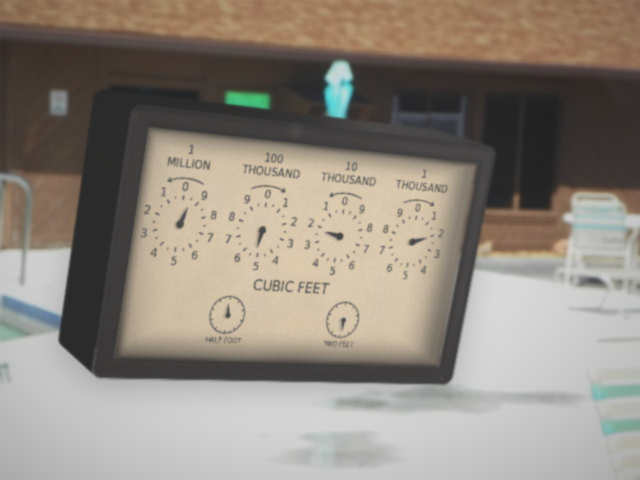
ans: ft³ 952200
